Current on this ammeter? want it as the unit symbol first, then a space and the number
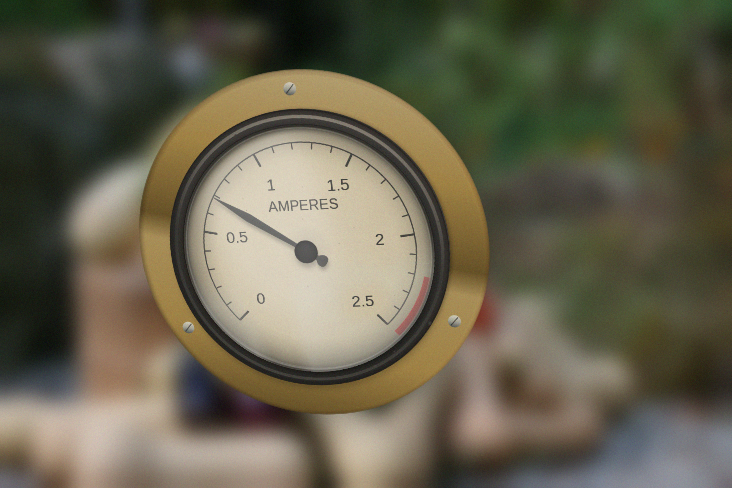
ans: A 0.7
